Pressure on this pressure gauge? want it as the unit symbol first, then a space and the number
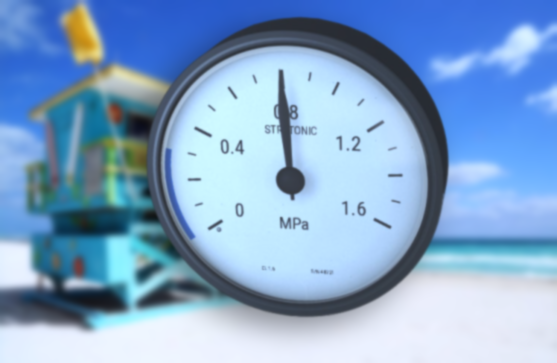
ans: MPa 0.8
